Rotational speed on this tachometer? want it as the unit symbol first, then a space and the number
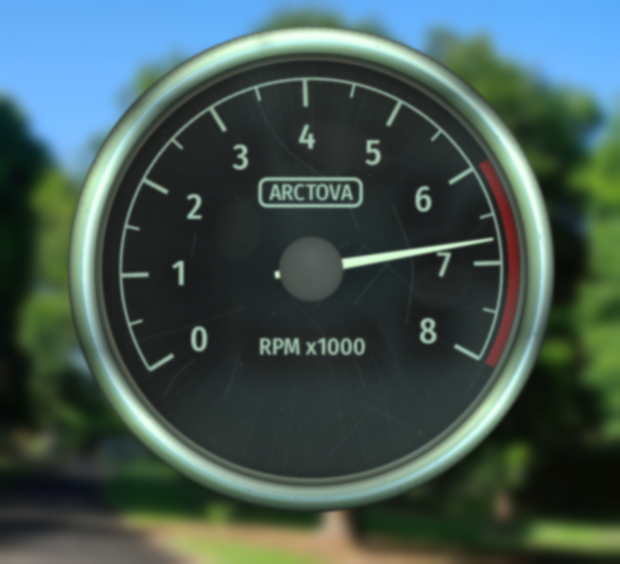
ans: rpm 6750
